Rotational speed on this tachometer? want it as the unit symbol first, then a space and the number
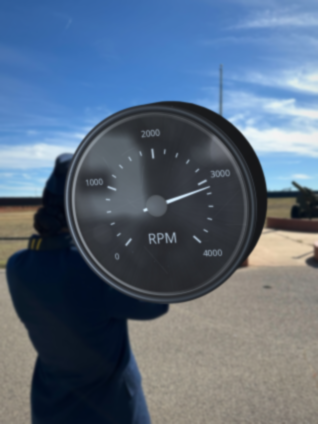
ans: rpm 3100
